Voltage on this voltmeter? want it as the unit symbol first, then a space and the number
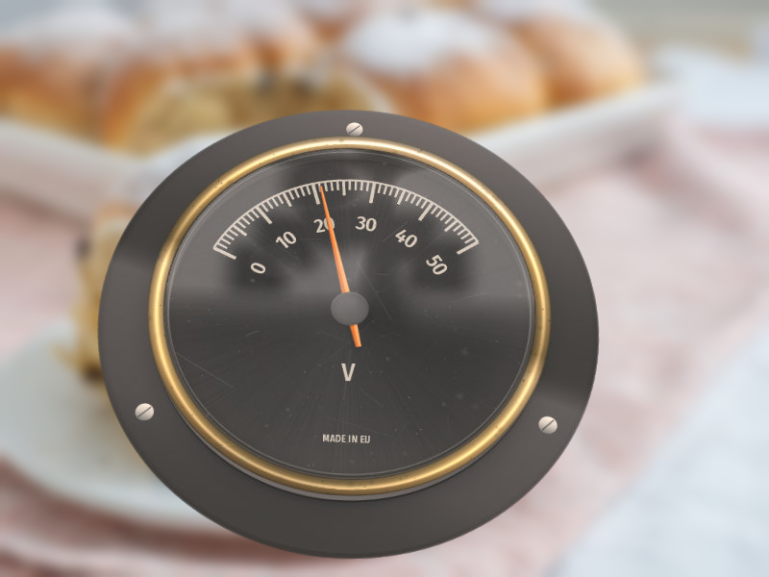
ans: V 21
